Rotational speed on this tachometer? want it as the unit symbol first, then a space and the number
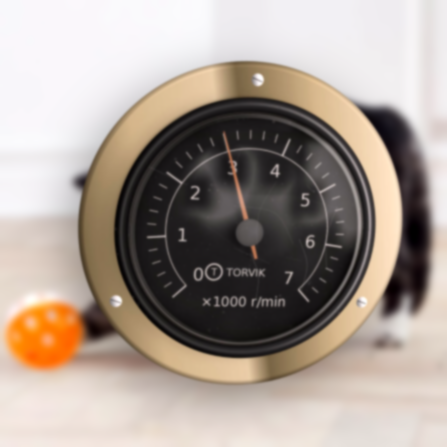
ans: rpm 3000
